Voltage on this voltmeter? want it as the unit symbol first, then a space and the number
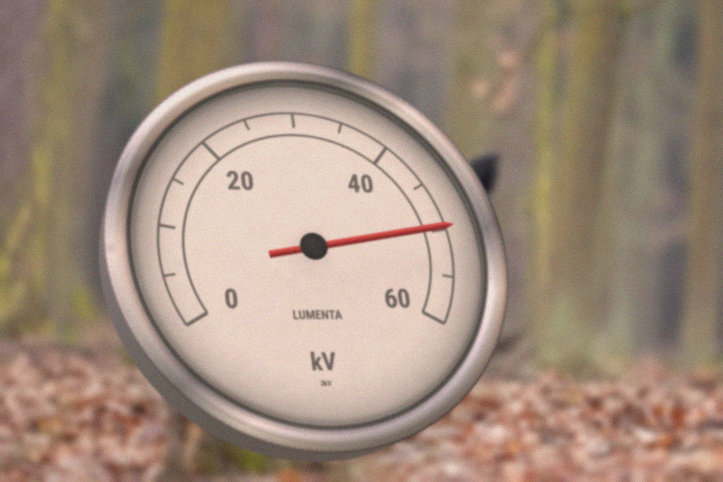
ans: kV 50
